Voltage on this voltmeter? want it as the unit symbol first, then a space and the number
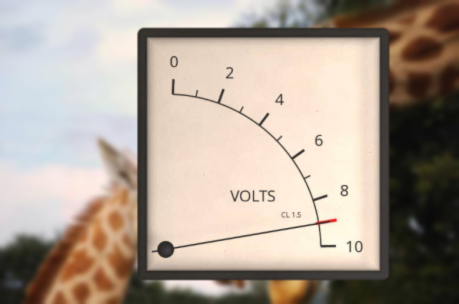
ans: V 9
